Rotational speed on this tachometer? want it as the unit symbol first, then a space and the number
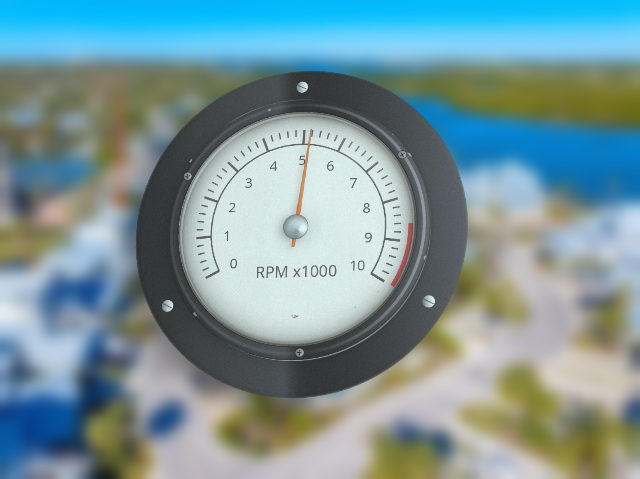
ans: rpm 5200
